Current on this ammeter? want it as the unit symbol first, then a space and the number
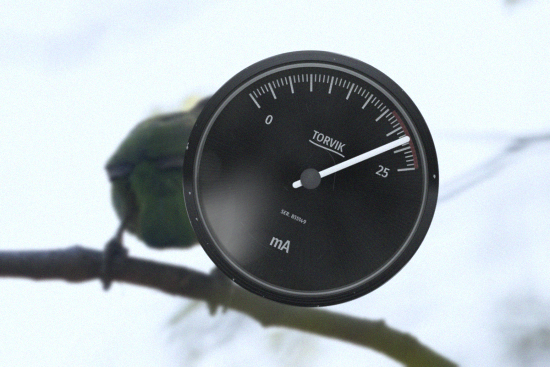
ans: mA 21.5
